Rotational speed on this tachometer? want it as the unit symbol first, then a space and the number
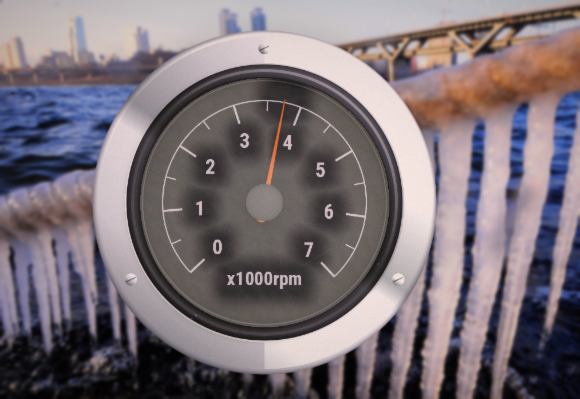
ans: rpm 3750
